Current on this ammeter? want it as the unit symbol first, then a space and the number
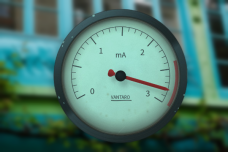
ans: mA 2.8
